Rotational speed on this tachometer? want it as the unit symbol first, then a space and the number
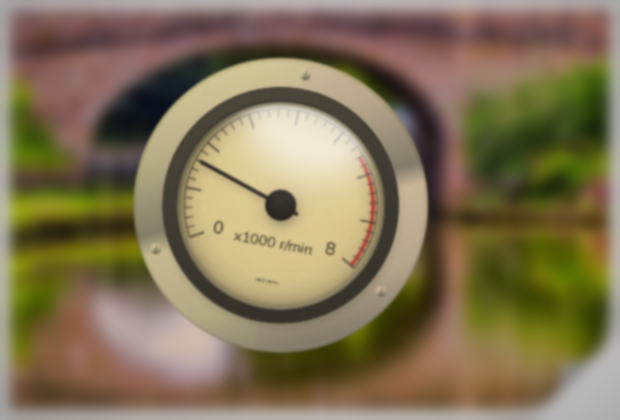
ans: rpm 1600
